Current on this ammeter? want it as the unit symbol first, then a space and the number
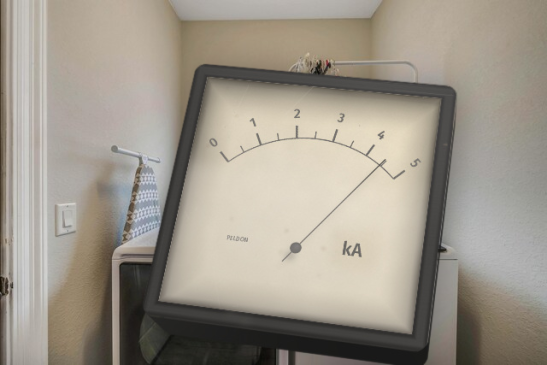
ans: kA 4.5
